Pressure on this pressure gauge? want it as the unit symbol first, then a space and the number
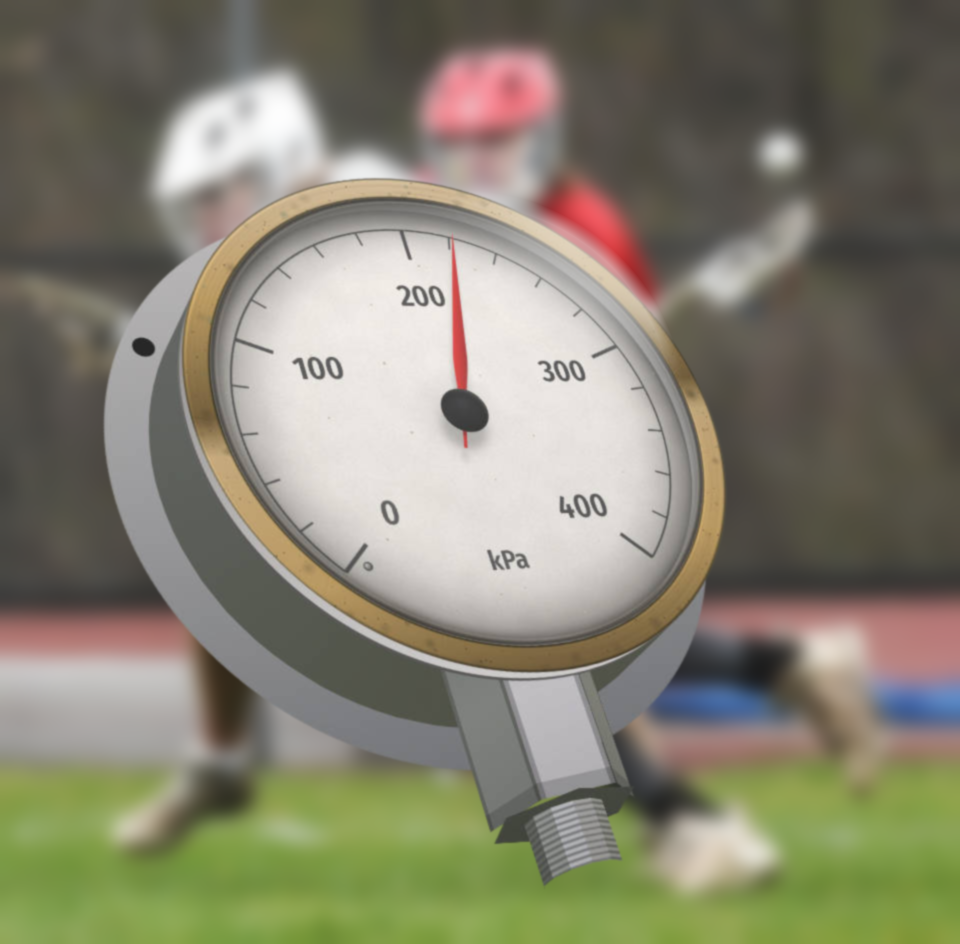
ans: kPa 220
